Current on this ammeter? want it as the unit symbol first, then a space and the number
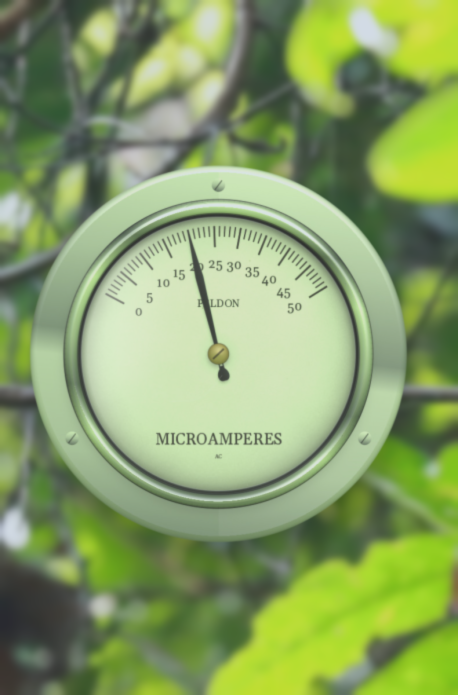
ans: µA 20
